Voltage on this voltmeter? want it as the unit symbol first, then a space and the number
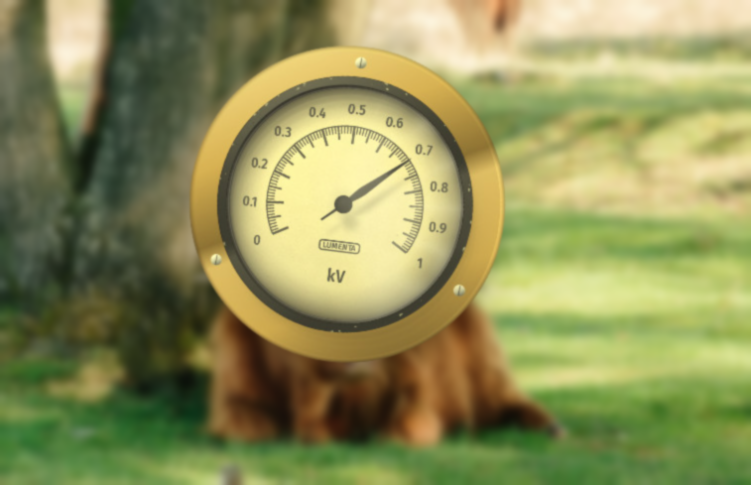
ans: kV 0.7
